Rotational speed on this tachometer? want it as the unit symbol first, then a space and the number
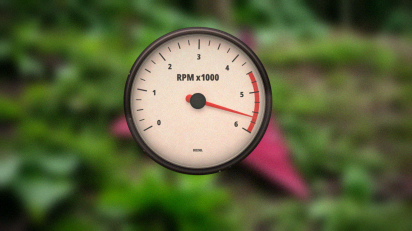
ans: rpm 5625
